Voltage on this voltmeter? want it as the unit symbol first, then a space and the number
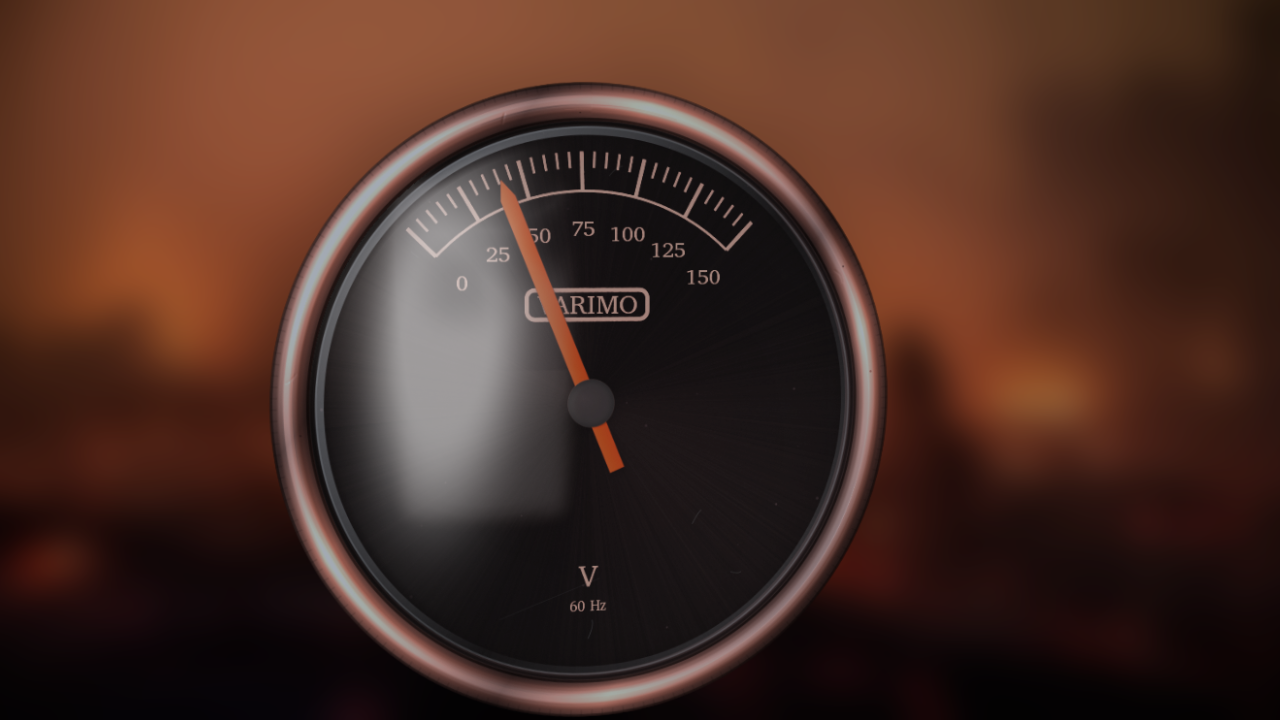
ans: V 40
